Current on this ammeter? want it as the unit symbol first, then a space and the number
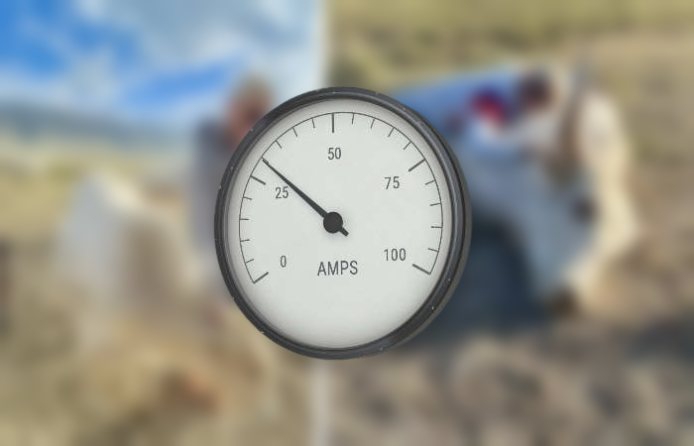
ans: A 30
